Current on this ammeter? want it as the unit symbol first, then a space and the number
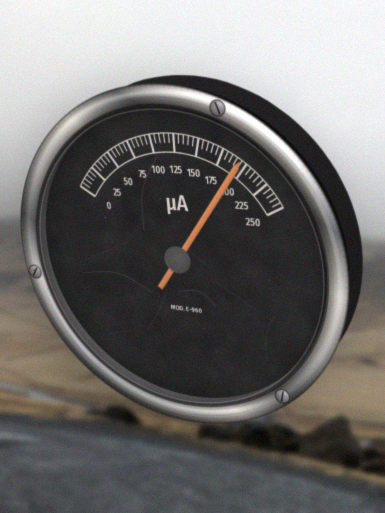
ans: µA 195
